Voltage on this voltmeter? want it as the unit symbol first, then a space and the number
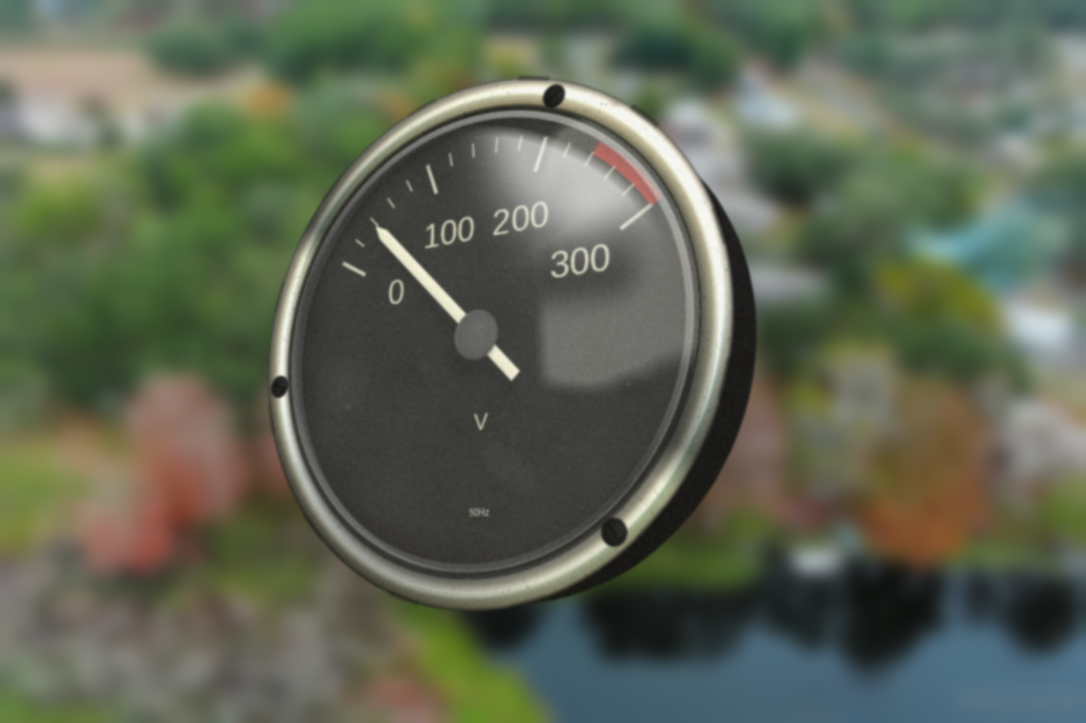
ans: V 40
